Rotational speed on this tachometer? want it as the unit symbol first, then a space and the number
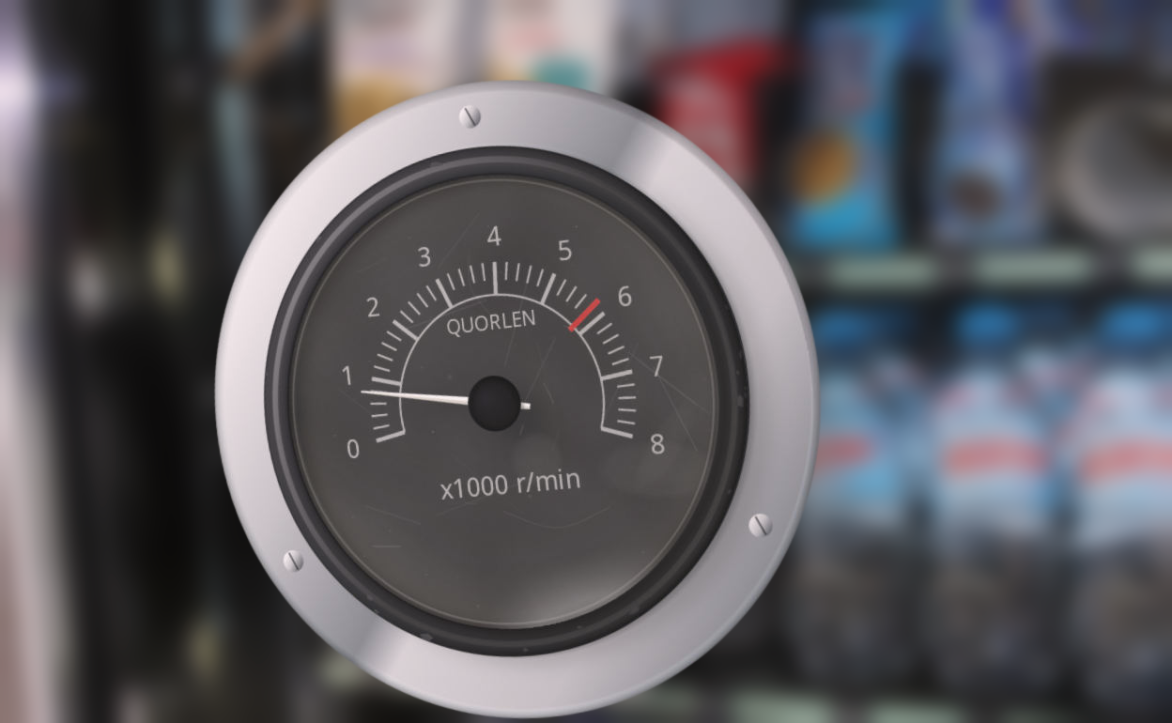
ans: rpm 800
